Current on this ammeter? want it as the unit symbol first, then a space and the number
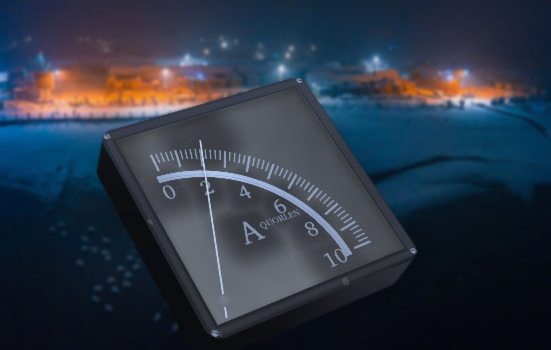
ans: A 2
